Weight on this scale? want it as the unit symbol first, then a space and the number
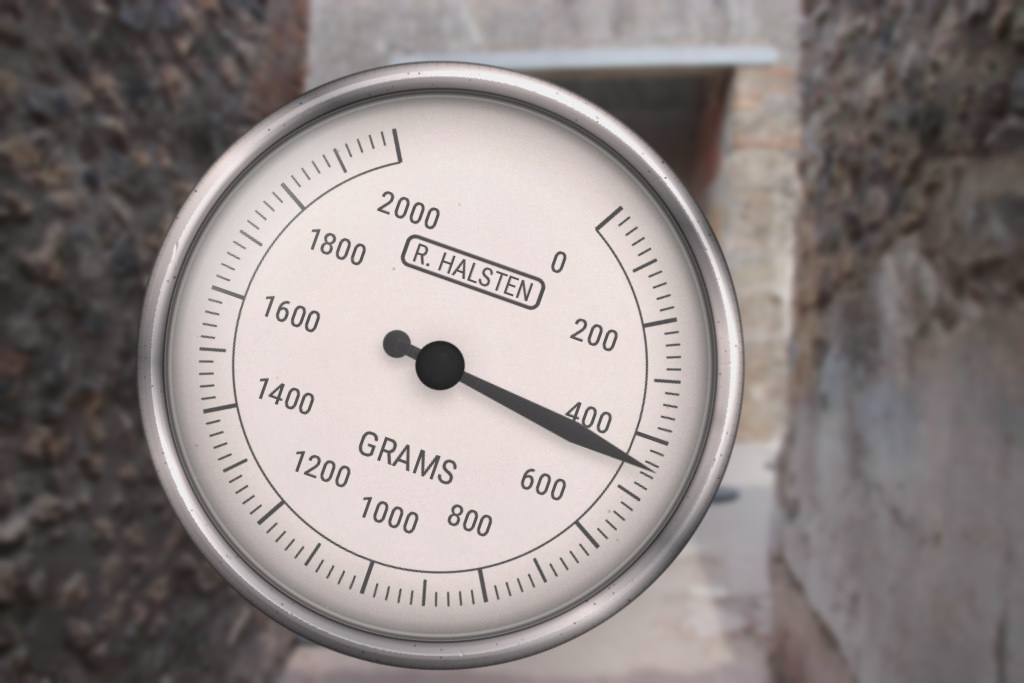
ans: g 450
